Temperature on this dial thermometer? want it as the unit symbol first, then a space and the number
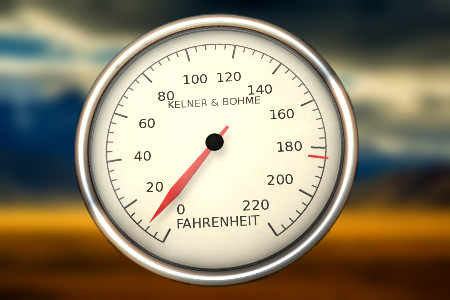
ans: °F 8
